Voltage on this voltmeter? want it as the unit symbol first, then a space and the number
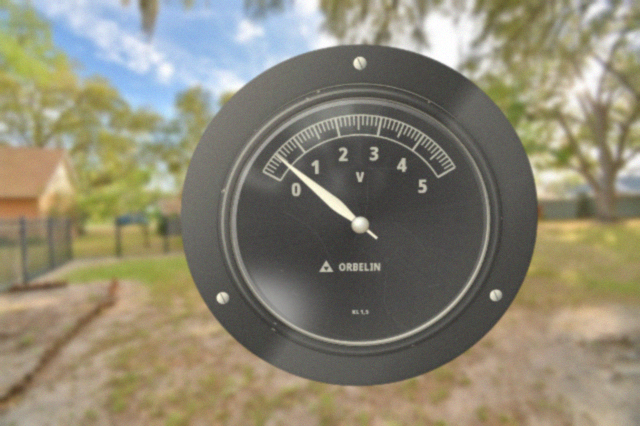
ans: V 0.5
